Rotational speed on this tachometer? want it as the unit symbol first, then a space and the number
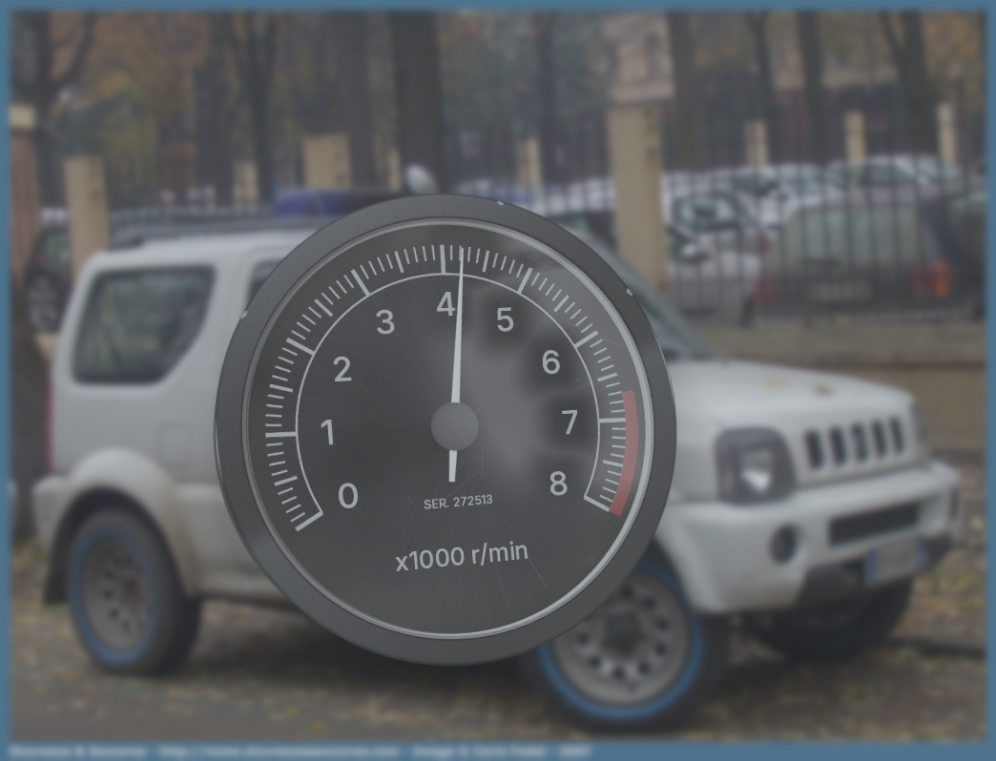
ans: rpm 4200
